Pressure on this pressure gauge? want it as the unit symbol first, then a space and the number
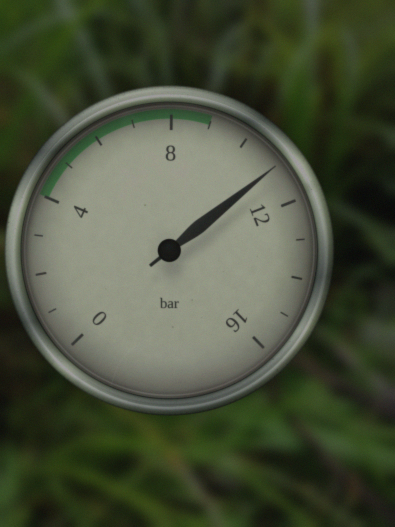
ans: bar 11
